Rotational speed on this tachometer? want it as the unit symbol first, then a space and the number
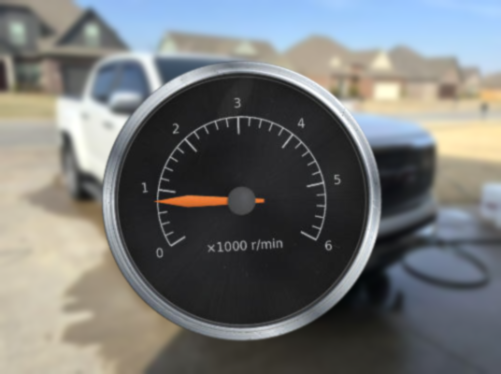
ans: rpm 800
